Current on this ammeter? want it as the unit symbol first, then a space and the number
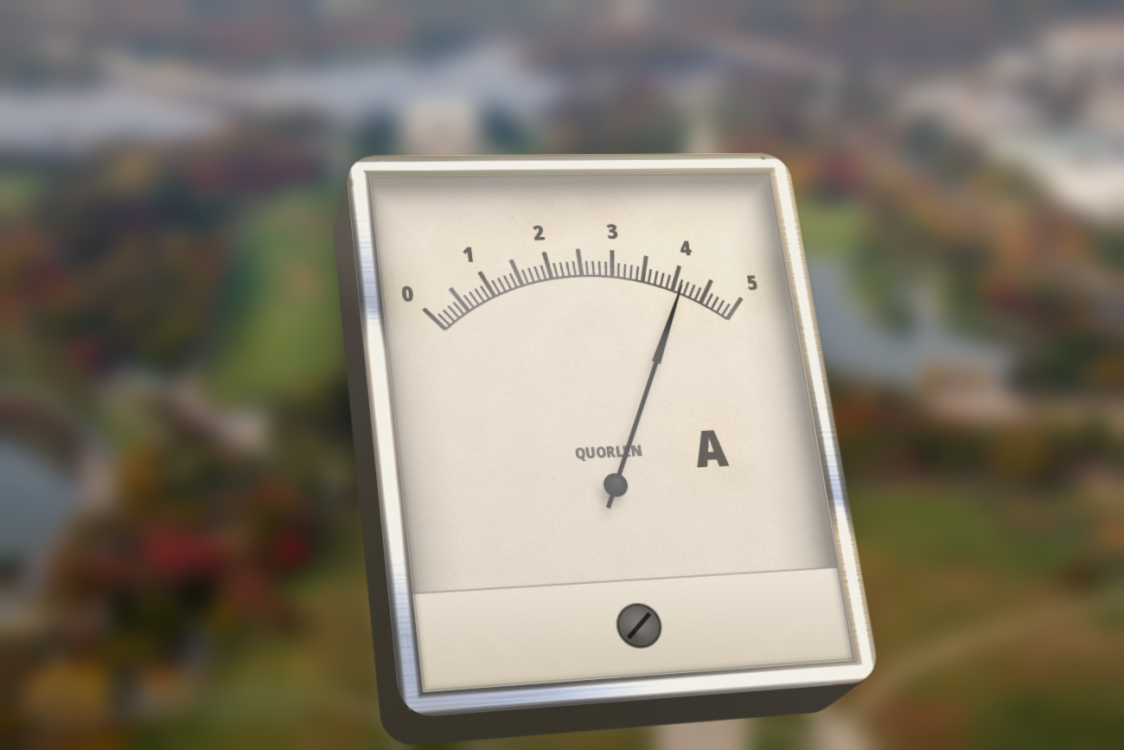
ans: A 4.1
